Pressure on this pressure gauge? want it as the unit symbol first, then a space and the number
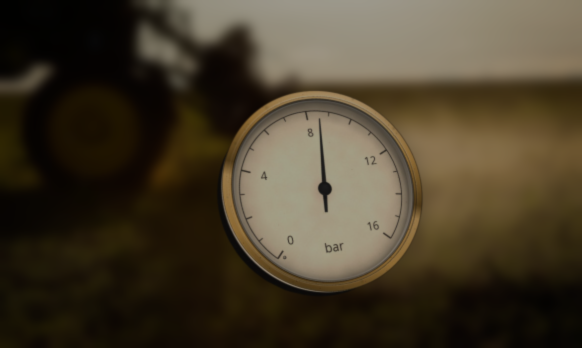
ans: bar 8.5
